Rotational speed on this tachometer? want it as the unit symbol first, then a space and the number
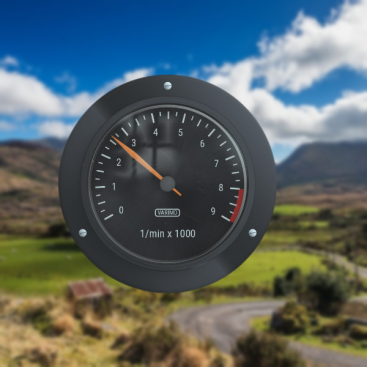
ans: rpm 2625
